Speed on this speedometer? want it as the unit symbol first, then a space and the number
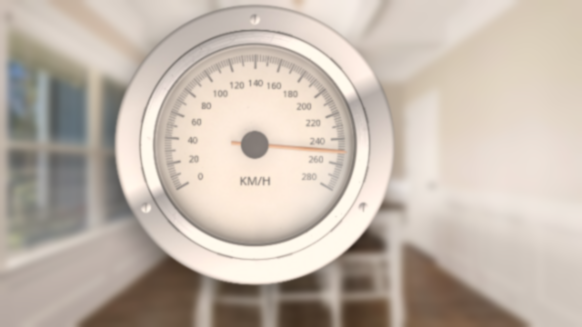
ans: km/h 250
